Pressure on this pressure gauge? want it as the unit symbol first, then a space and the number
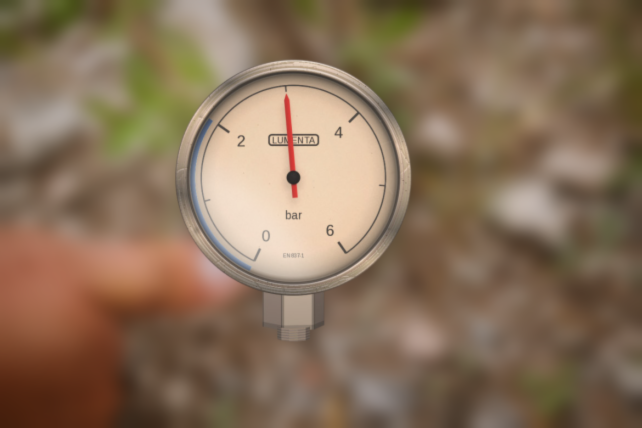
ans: bar 3
